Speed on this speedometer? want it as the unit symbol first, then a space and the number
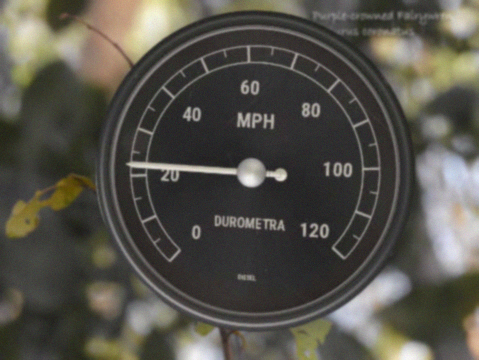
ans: mph 22.5
